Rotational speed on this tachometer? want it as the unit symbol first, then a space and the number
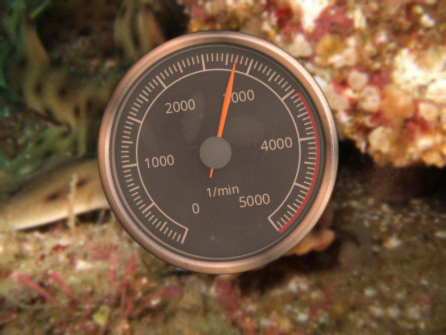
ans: rpm 2850
